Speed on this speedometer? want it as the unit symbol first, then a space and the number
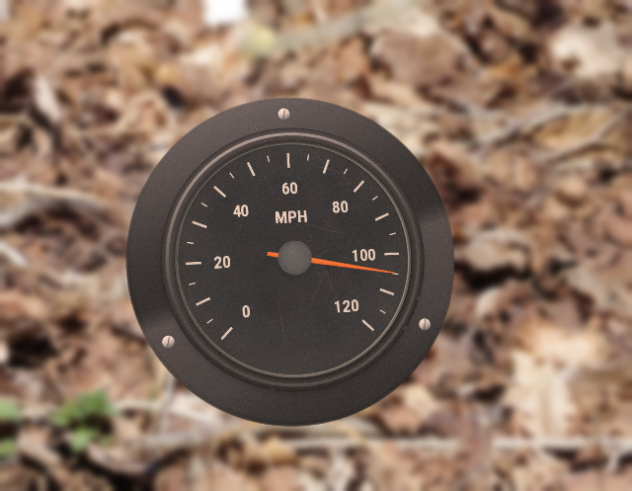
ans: mph 105
